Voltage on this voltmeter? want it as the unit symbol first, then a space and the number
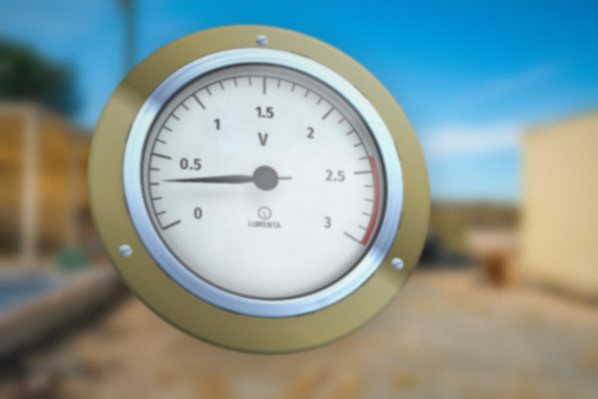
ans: V 0.3
